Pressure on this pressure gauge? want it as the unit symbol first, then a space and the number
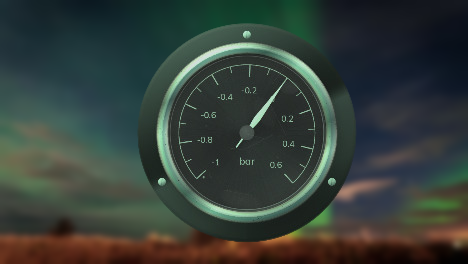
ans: bar 0
